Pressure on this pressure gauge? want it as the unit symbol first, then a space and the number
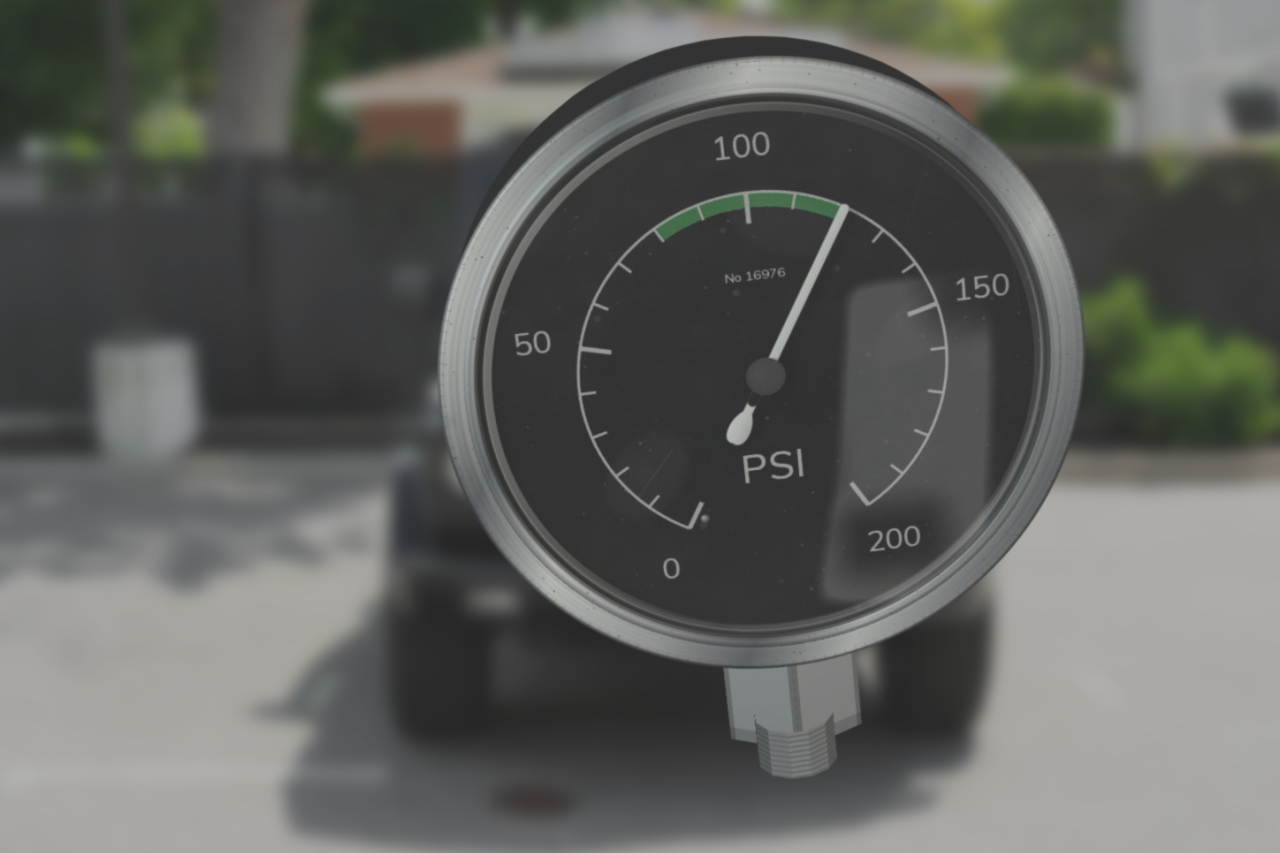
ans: psi 120
